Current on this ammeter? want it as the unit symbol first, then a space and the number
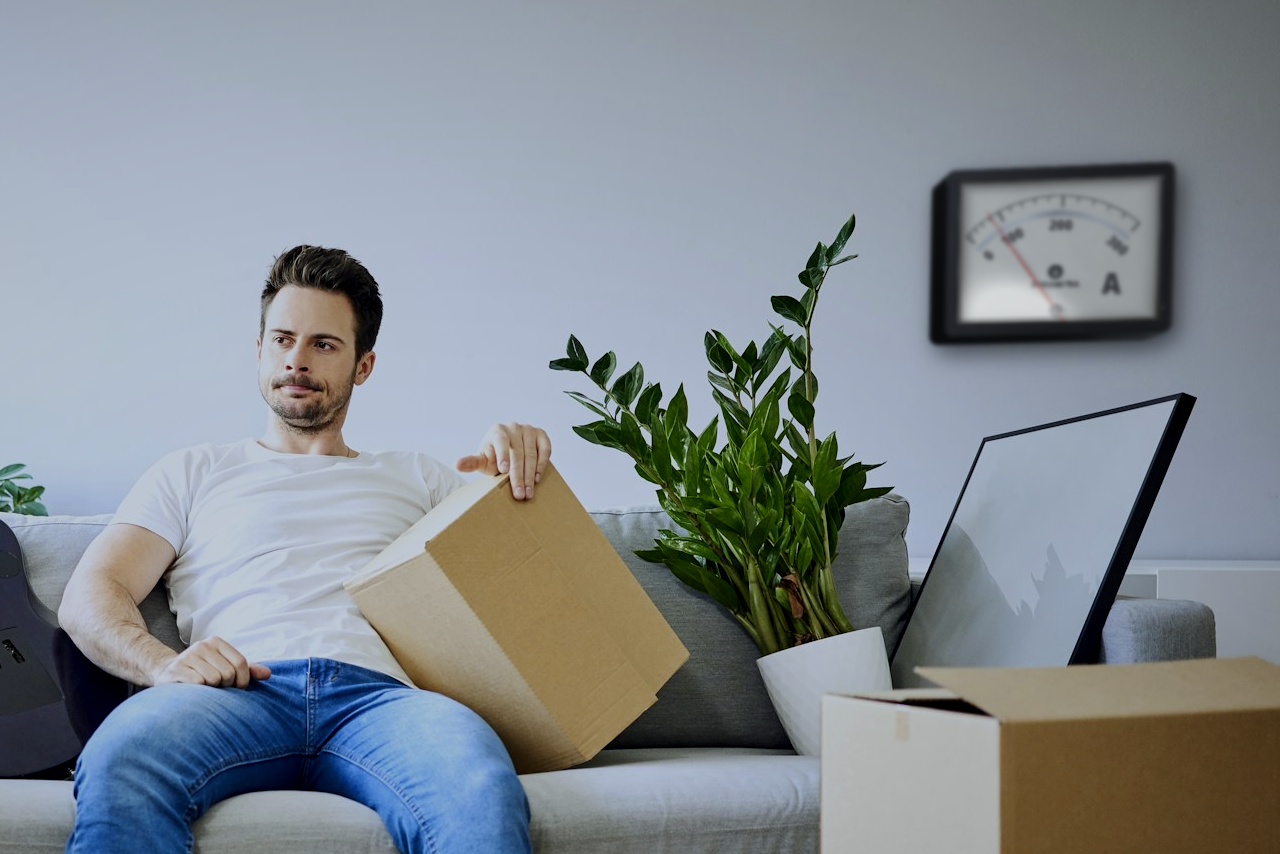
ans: A 80
